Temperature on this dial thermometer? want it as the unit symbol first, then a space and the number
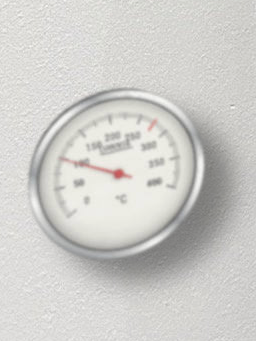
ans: °C 100
